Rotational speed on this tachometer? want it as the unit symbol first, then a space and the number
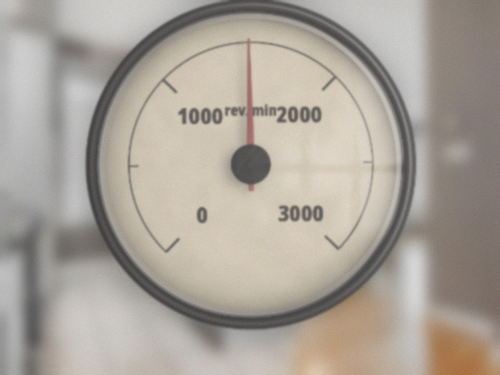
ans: rpm 1500
